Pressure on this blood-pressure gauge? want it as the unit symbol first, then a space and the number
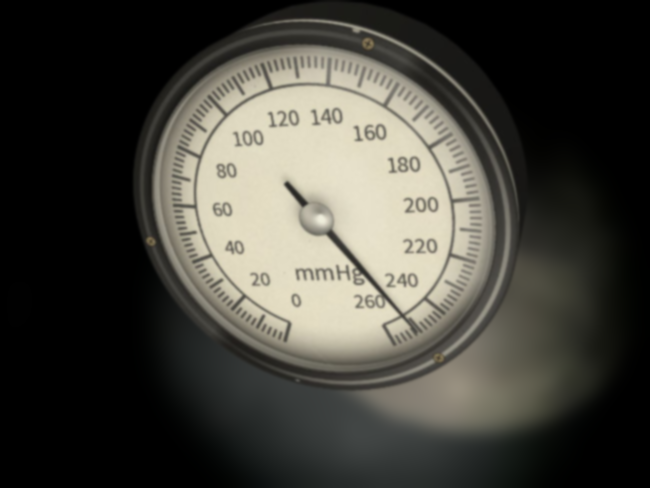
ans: mmHg 250
